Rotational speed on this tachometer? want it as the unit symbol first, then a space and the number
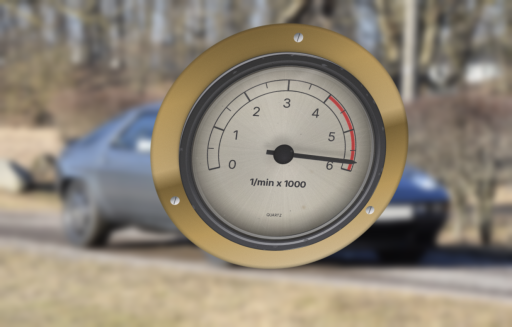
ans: rpm 5750
